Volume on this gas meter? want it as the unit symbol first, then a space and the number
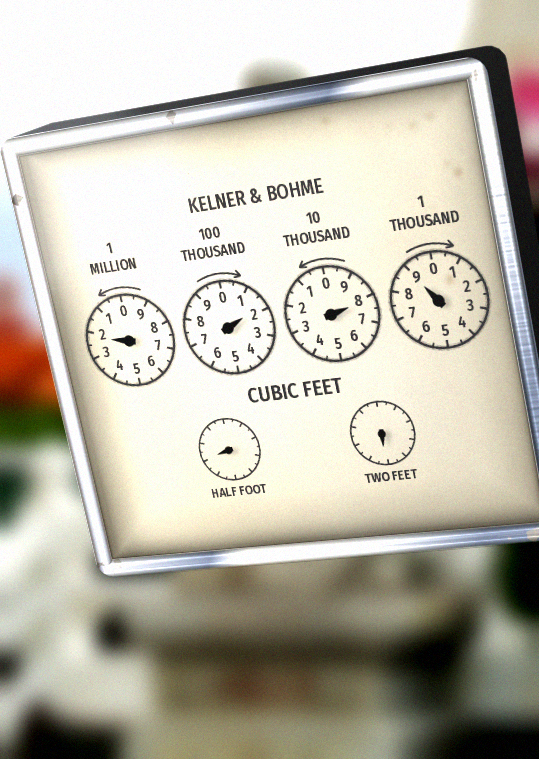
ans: ft³ 217900
